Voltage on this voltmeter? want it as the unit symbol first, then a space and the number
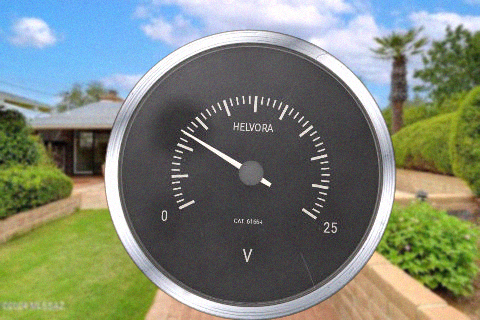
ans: V 6
